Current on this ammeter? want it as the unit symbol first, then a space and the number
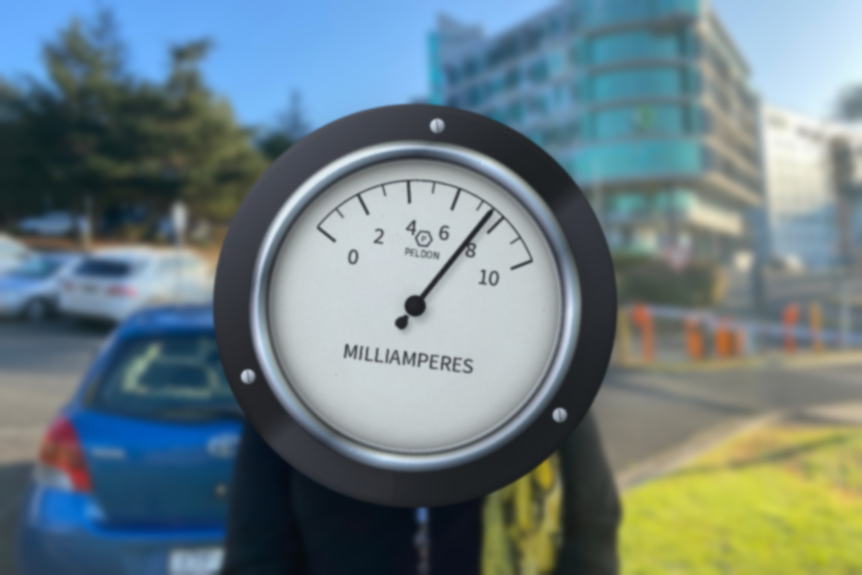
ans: mA 7.5
